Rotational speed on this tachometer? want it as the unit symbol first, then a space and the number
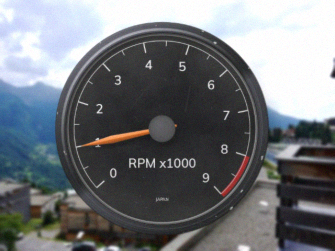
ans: rpm 1000
